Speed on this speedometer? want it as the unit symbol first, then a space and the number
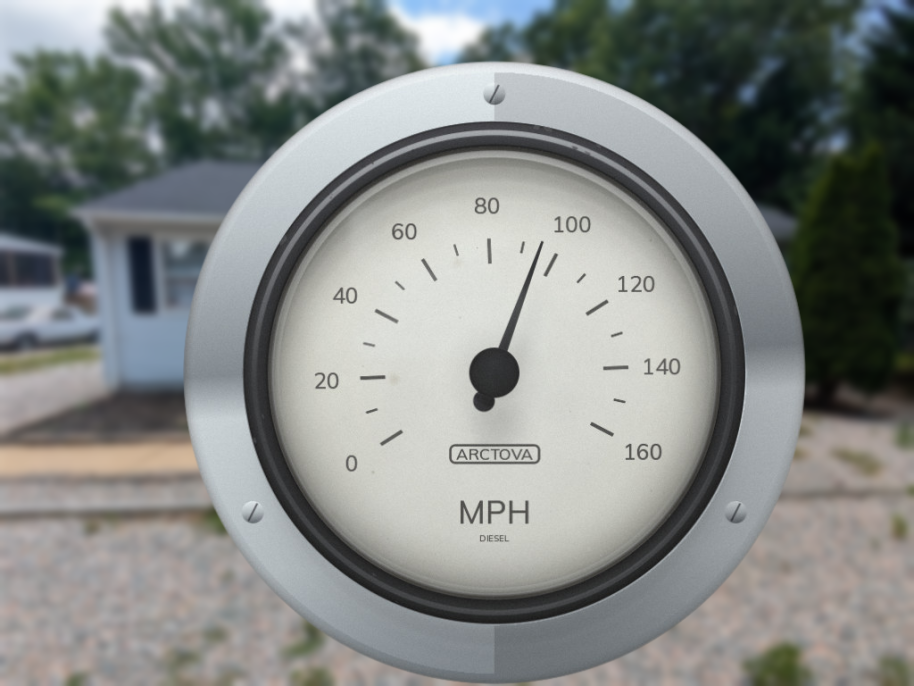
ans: mph 95
